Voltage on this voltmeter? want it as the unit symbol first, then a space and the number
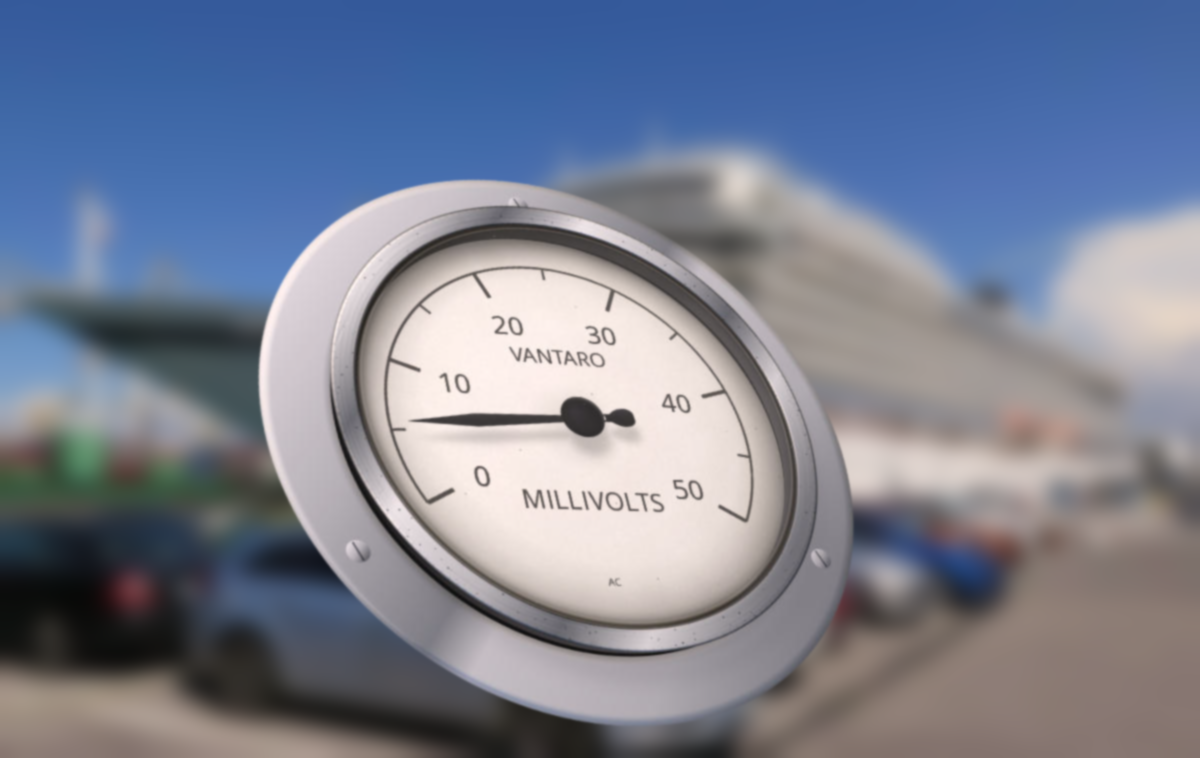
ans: mV 5
